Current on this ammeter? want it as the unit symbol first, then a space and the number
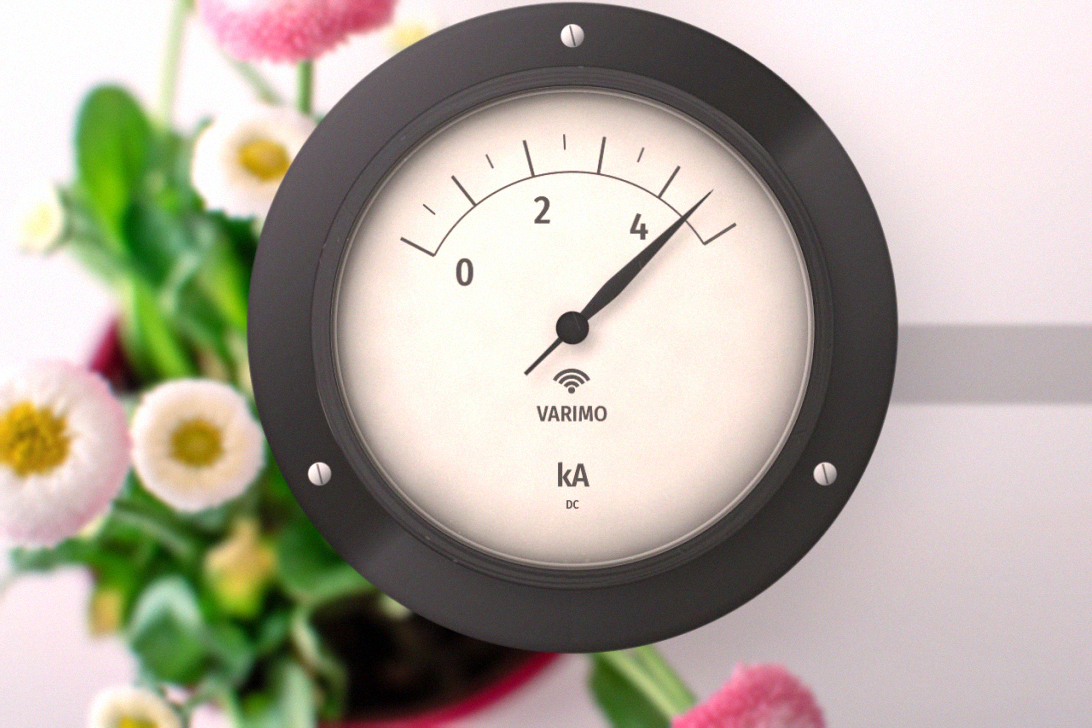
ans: kA 4.5
